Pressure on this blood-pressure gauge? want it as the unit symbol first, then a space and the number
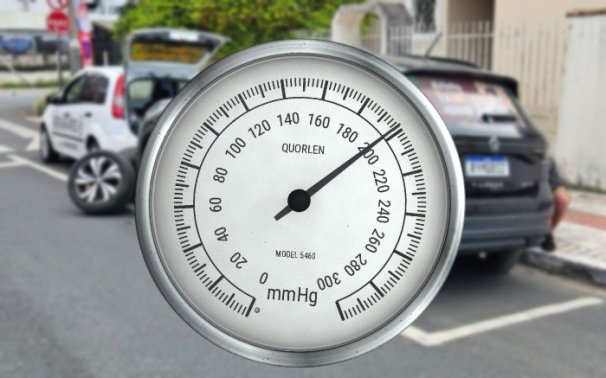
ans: mmHg 198
